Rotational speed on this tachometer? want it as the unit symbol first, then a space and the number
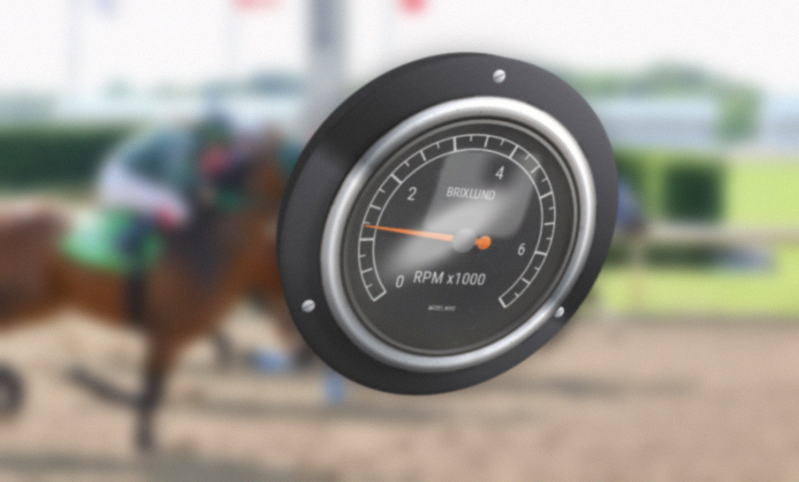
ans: rpm 1250
